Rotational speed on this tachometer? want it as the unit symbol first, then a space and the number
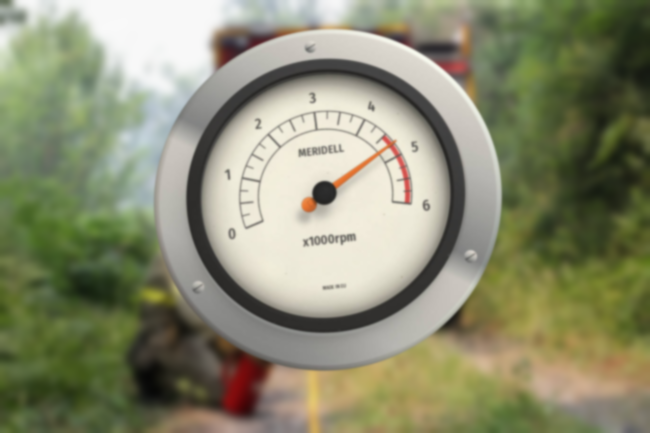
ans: rpm 4750
